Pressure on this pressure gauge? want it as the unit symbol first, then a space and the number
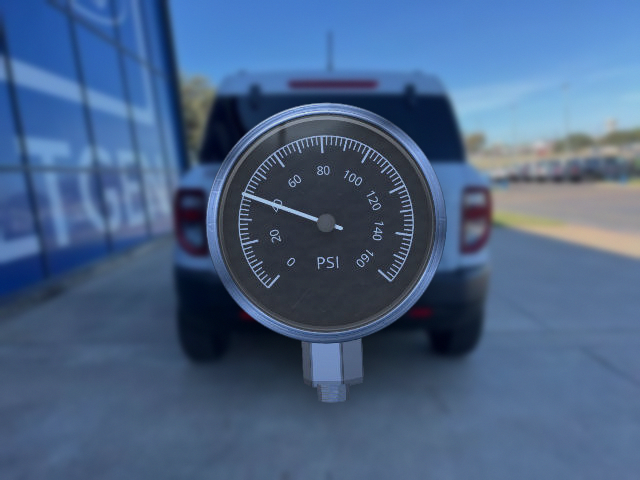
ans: psi 40
